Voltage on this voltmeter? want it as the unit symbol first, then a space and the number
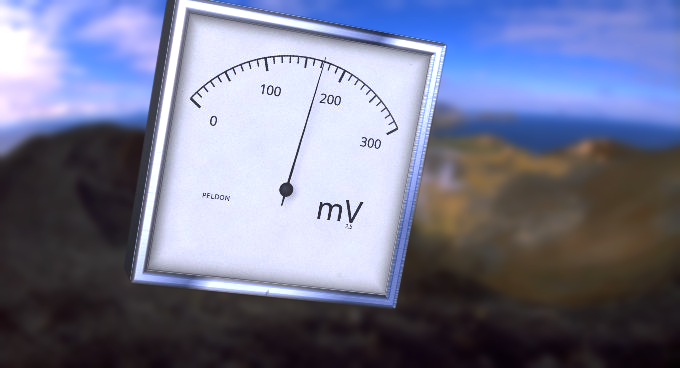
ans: mV 170
